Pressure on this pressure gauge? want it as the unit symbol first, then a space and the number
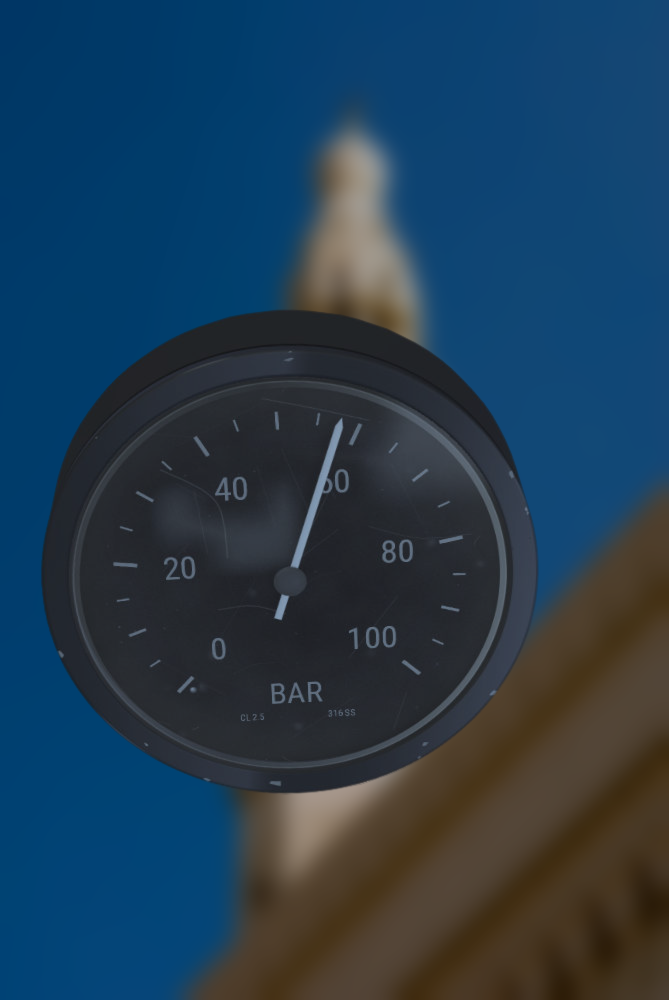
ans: bar 57.5
